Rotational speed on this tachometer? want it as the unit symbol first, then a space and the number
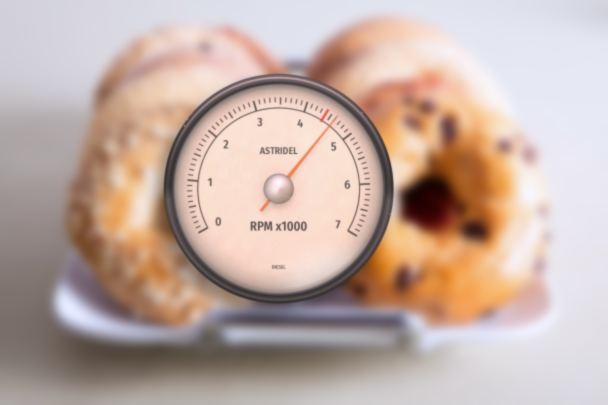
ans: rpm 4600
